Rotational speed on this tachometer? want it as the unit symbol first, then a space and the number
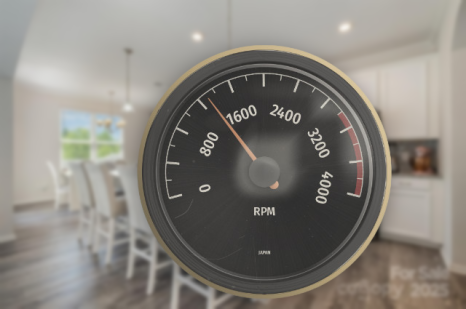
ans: rpm 1300
